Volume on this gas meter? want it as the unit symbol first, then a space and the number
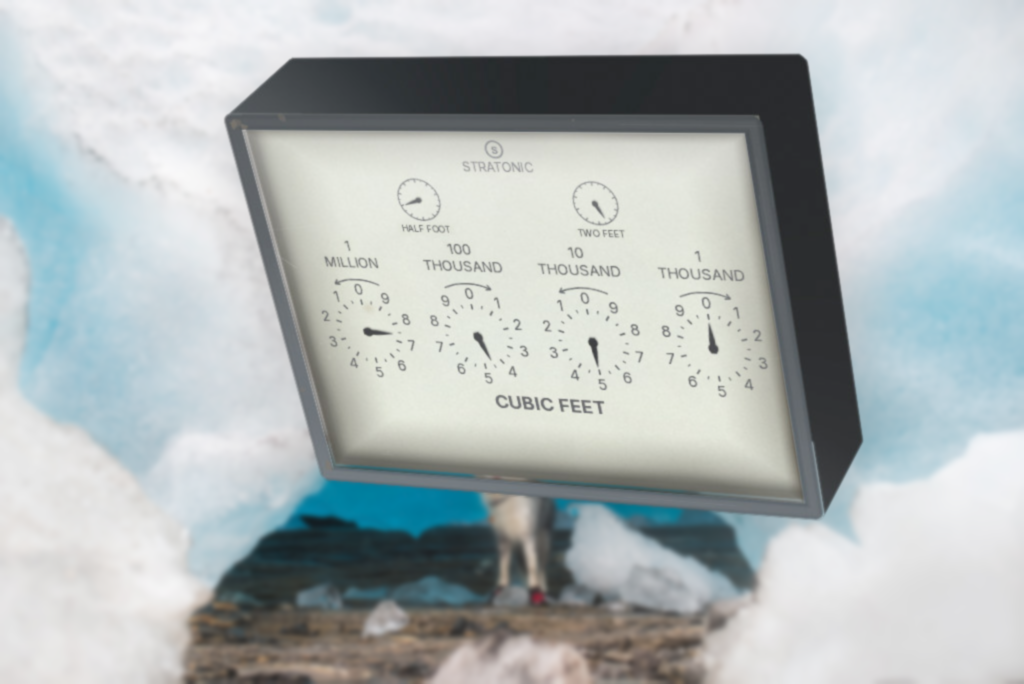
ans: ft³ 745000
